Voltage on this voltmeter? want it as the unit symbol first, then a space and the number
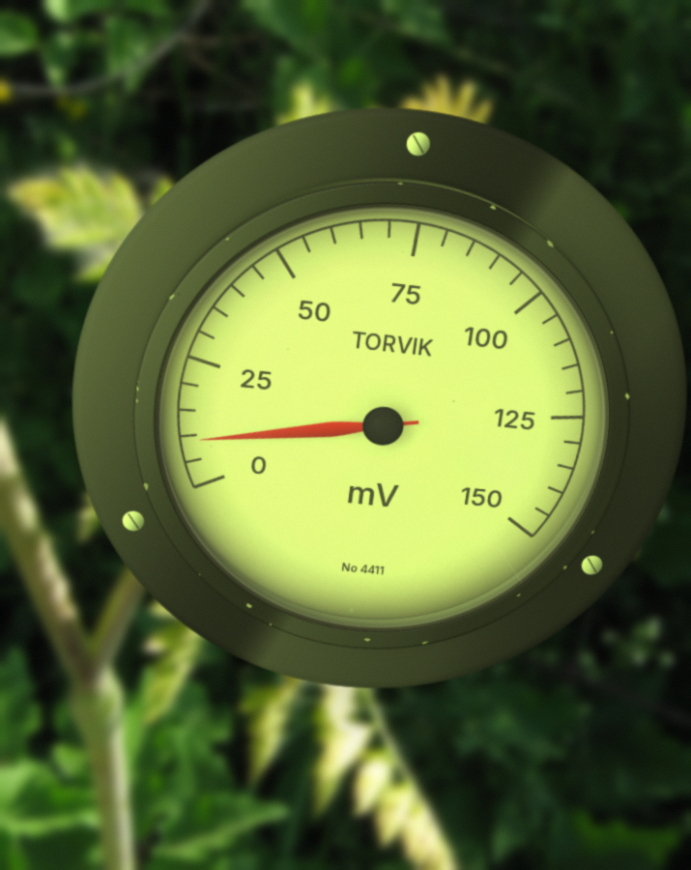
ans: mV 10
